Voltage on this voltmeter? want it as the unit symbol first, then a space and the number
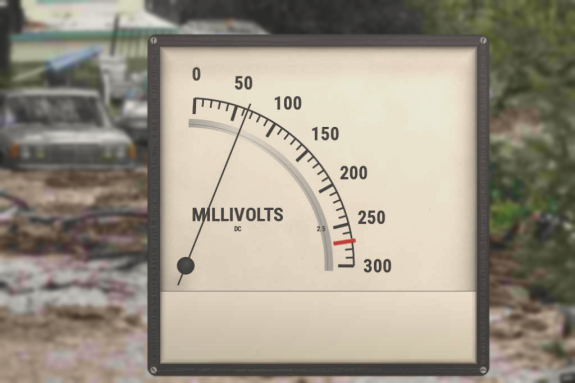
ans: mV 65
